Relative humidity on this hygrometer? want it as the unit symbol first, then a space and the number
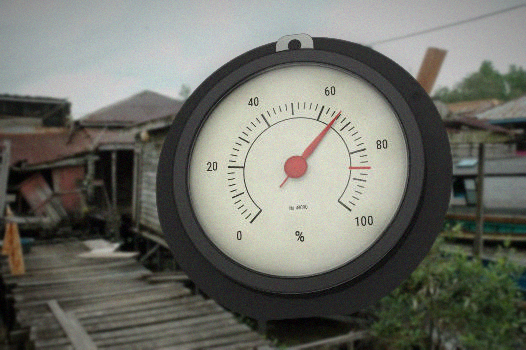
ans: % 66
